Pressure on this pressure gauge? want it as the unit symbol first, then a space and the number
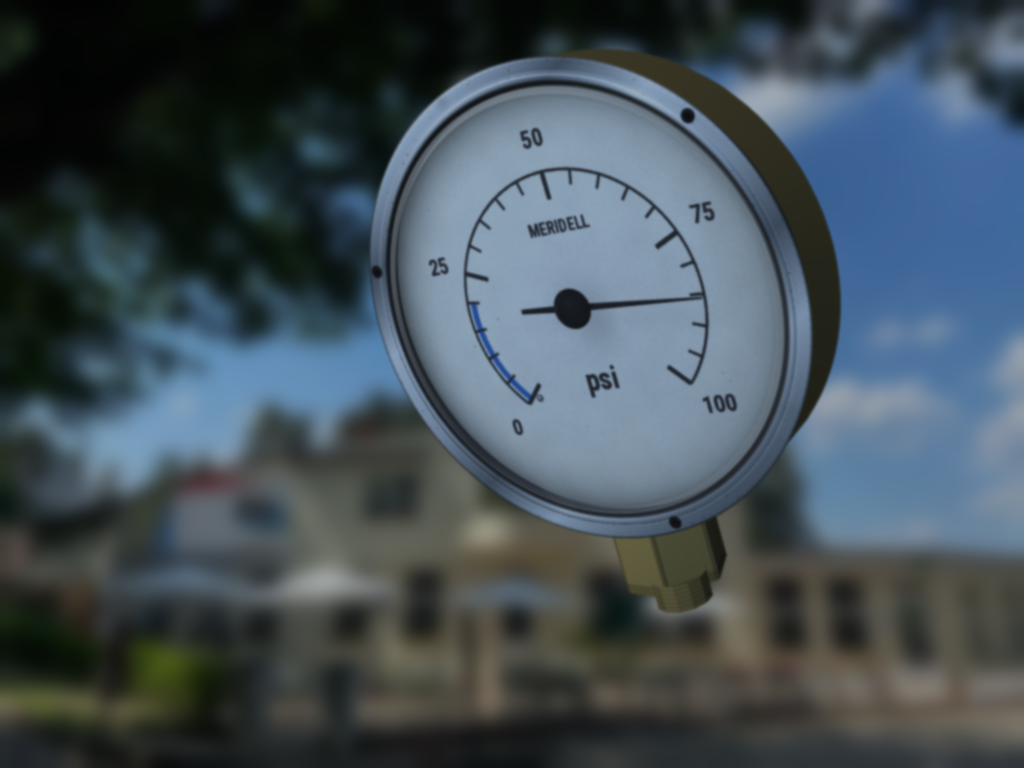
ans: psi 85
